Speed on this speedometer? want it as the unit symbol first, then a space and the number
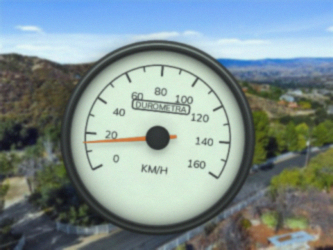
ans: km/h 15
